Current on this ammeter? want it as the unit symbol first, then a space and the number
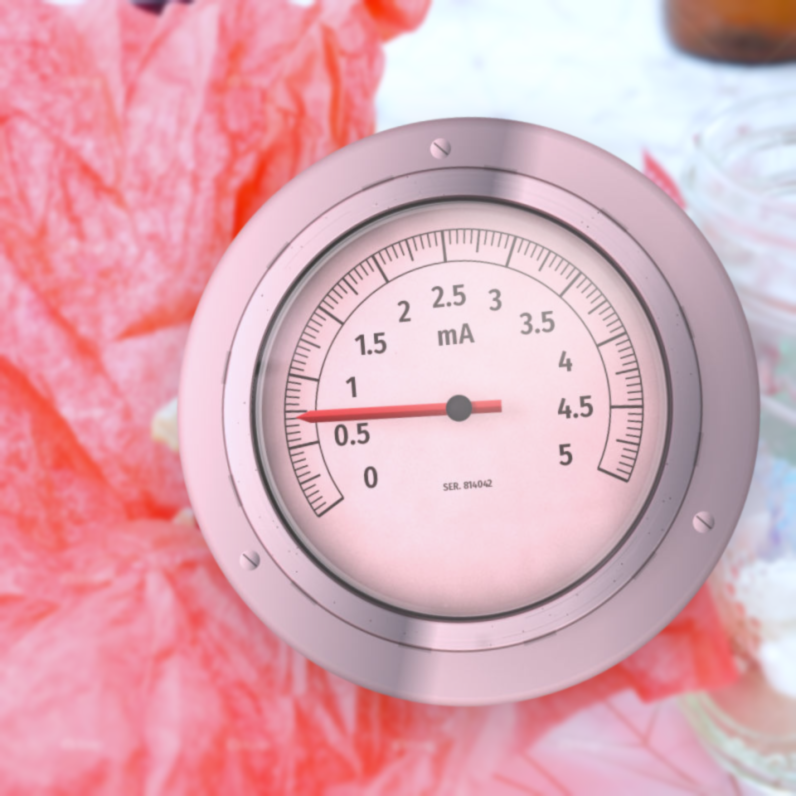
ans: mA 0.7
